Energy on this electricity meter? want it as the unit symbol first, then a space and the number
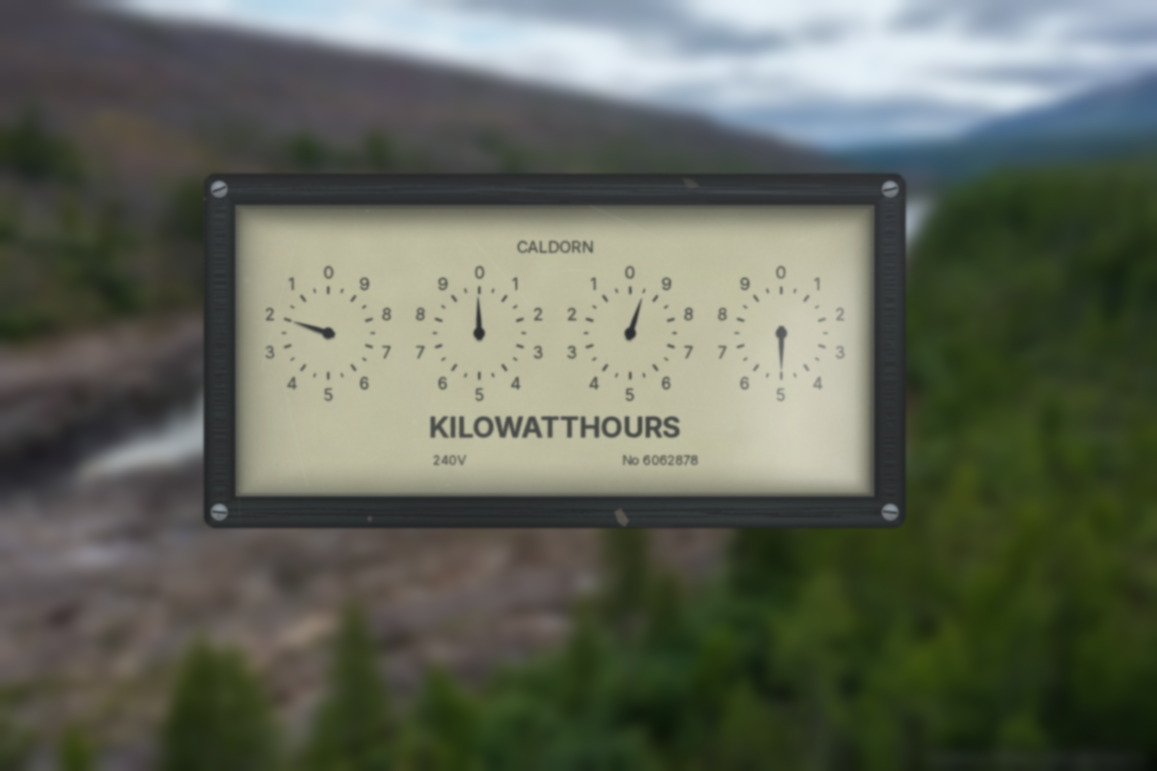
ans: kWh 1995
